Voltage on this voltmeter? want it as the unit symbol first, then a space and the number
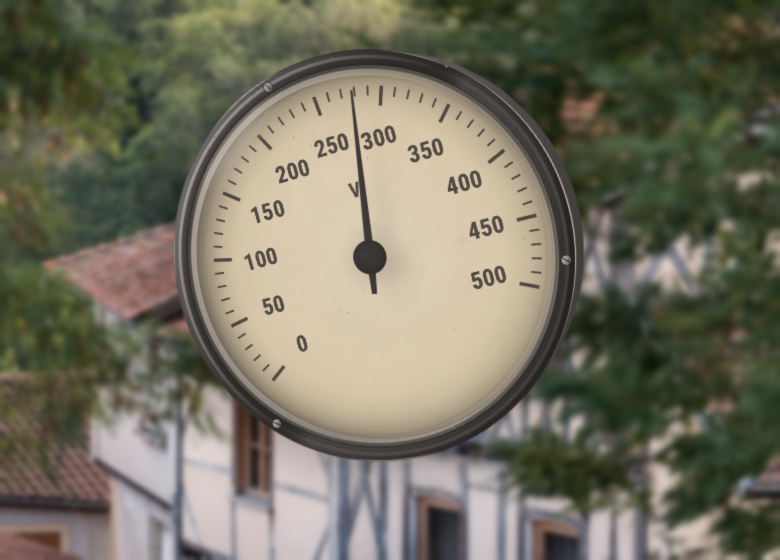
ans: V 280
